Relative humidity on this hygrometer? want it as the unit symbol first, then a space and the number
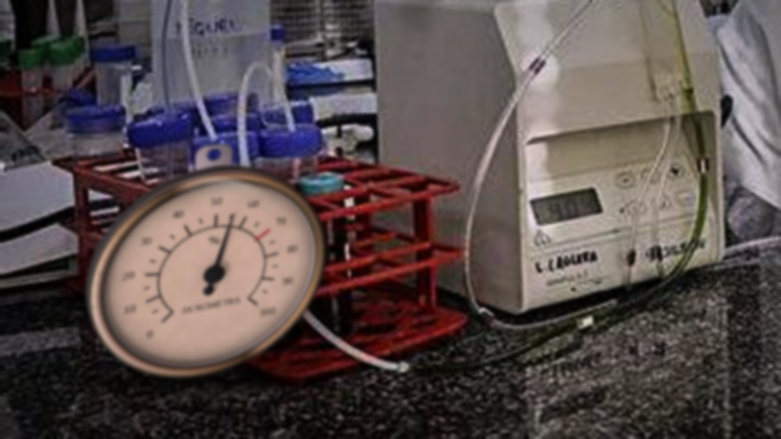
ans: % 55
